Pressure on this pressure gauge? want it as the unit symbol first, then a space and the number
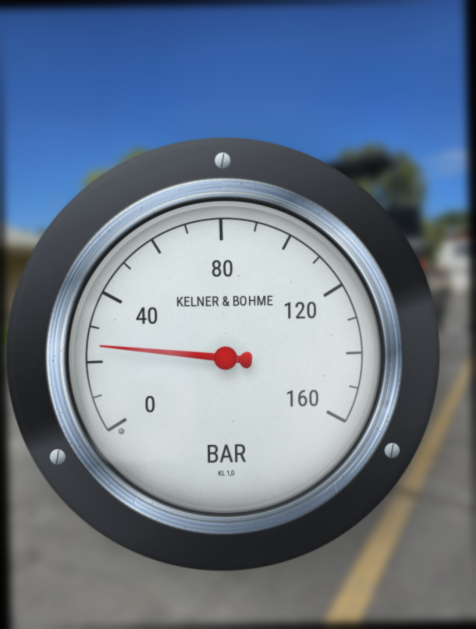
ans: bar 25
